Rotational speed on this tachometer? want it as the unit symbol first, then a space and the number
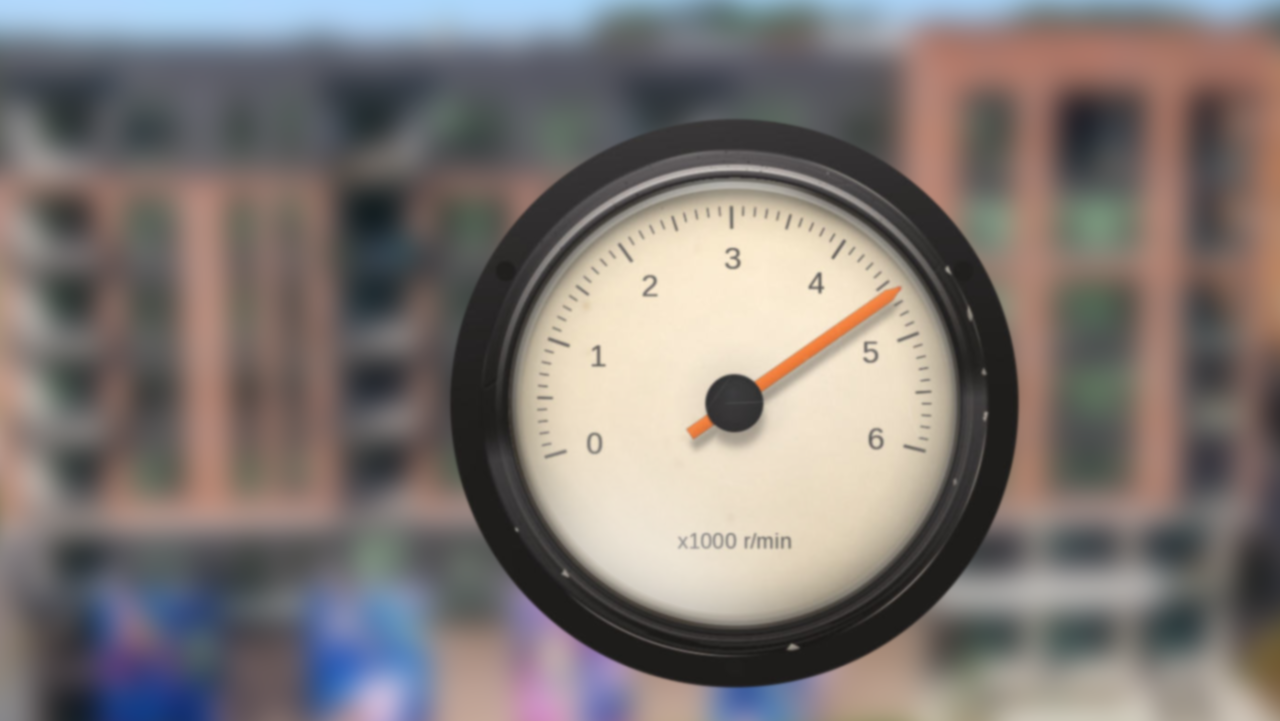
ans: rpm 4600
